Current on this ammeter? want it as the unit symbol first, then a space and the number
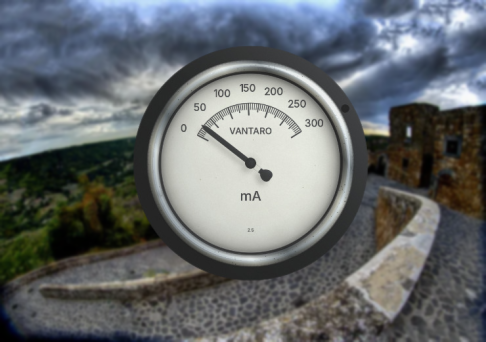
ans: mA 25
